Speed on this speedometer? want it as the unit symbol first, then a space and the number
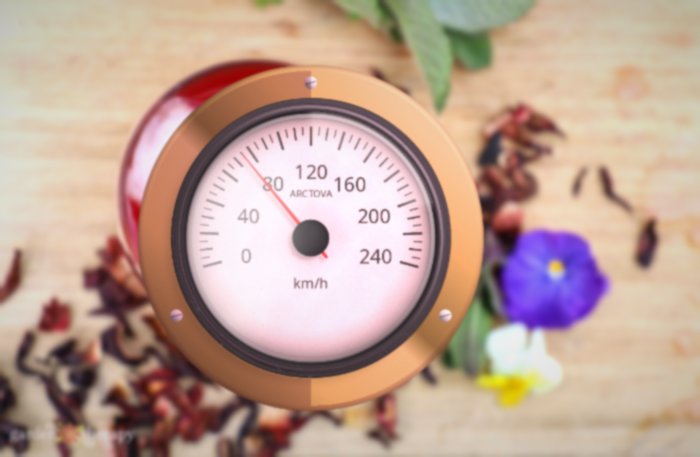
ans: km/h 75
